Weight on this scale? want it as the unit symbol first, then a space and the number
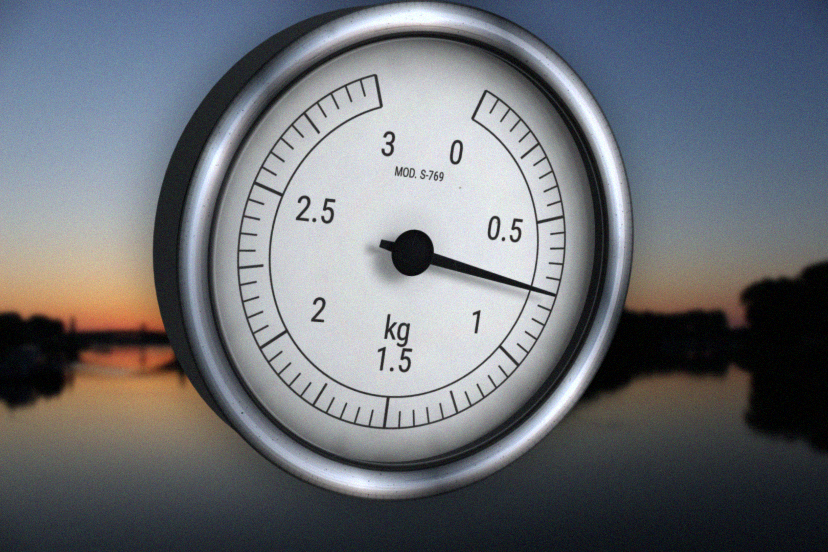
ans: kg 0.75
